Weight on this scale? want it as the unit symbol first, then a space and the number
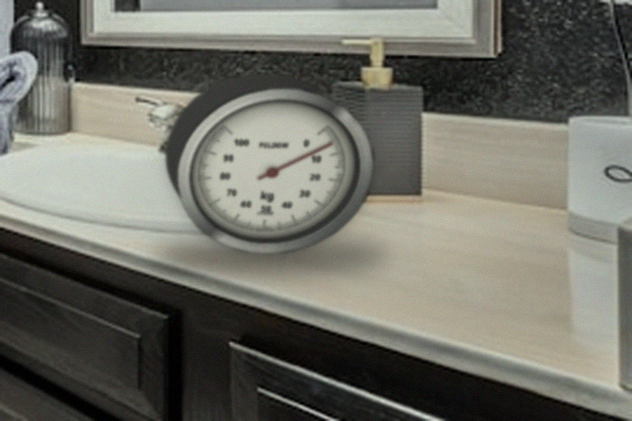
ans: kg 5
